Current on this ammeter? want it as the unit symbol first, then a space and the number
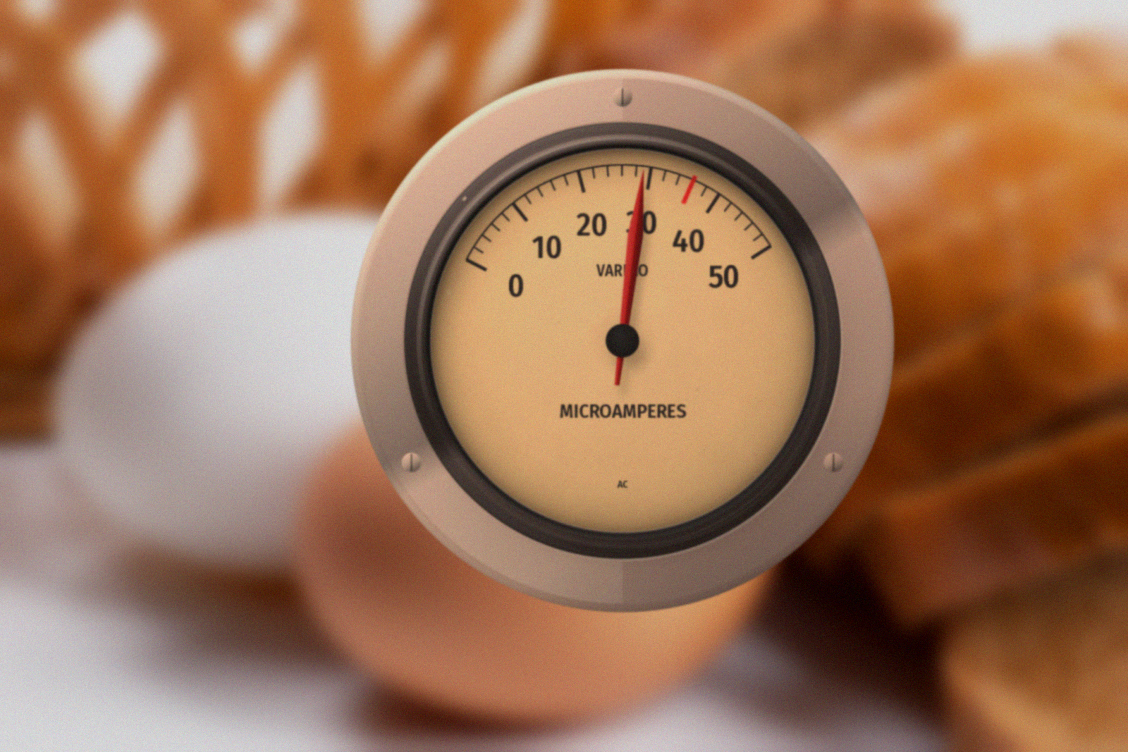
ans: µA 29
